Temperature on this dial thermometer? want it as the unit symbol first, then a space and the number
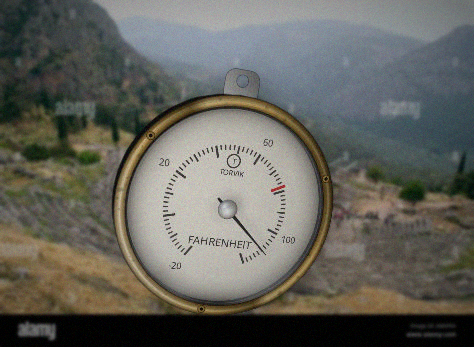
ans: °F 110
